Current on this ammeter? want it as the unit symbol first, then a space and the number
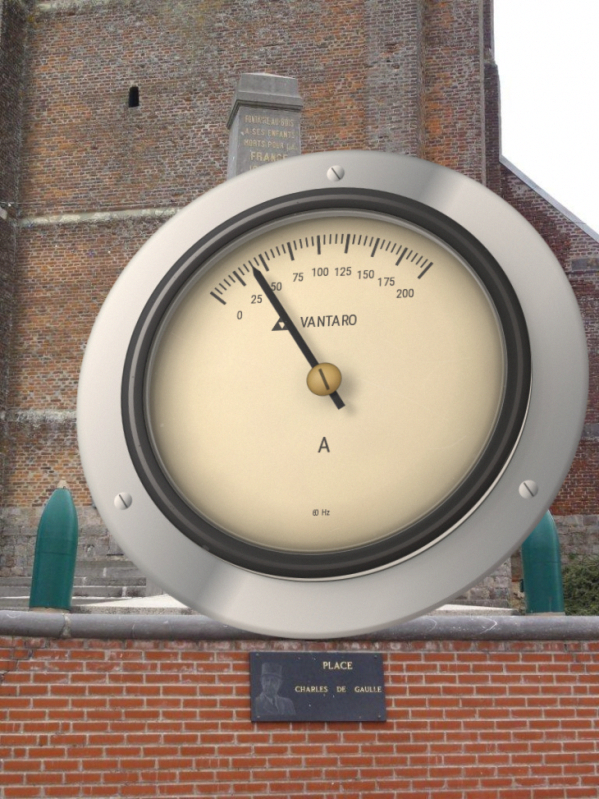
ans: A 40
